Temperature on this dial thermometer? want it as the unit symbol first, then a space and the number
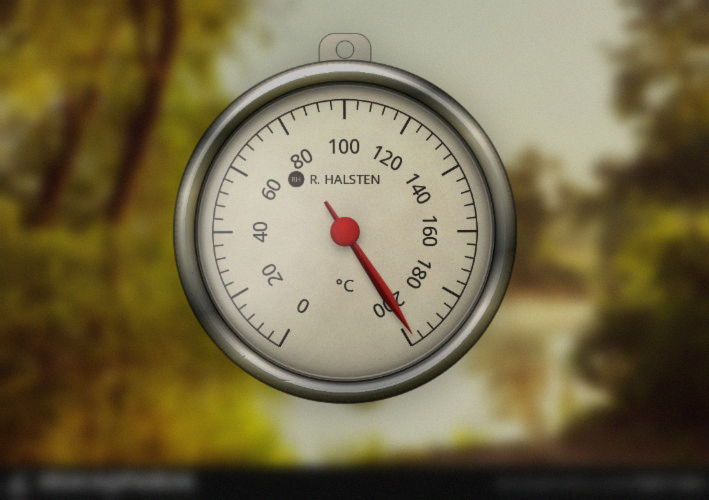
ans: °C 198
